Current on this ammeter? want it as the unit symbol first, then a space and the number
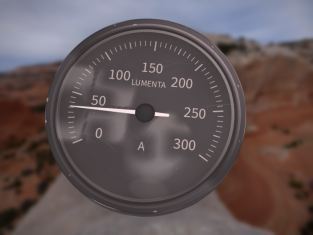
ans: A 35
